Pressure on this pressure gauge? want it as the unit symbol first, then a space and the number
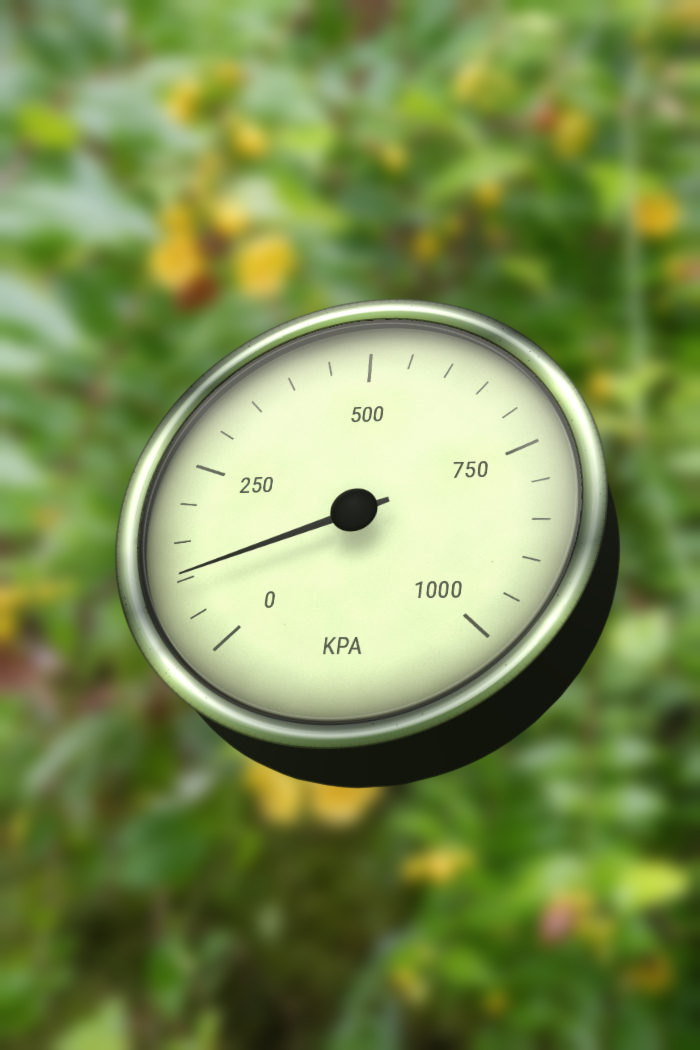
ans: kPa 100
